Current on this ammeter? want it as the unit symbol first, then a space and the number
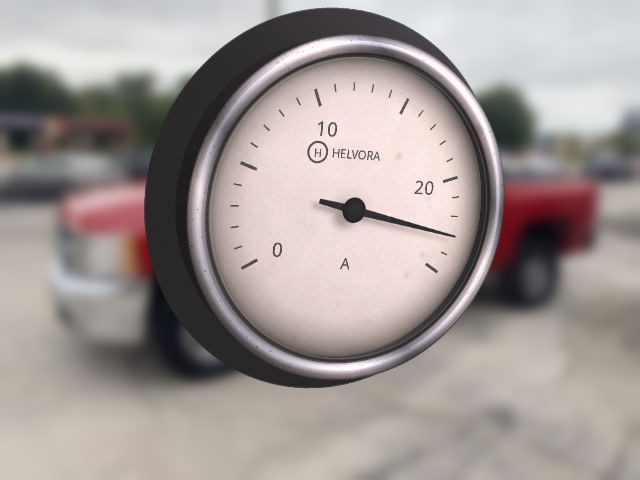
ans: A 23
